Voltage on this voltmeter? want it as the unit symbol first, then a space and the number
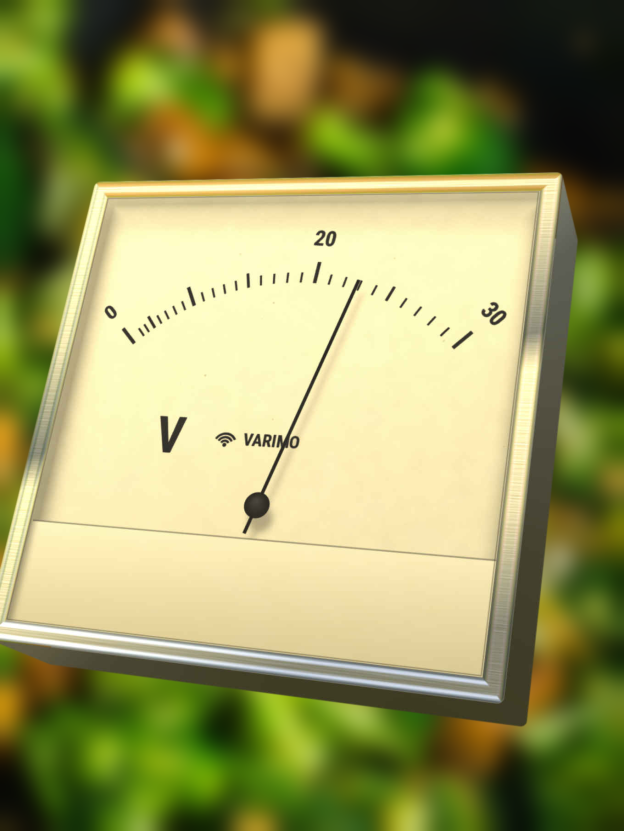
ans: V 23
